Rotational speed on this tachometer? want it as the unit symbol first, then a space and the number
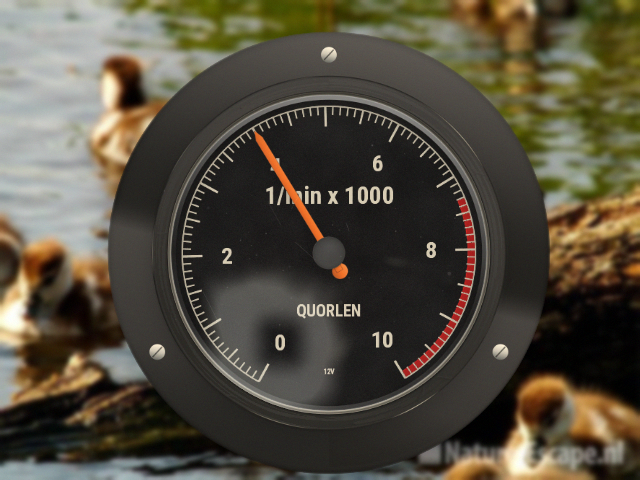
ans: rpm 4000
